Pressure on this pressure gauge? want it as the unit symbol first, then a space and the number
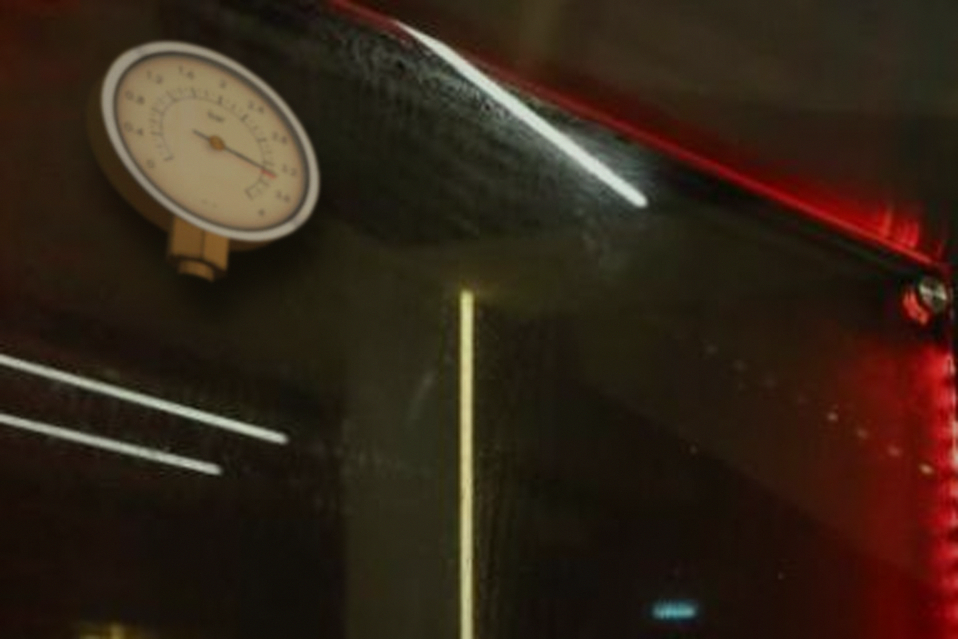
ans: bar 3.4
